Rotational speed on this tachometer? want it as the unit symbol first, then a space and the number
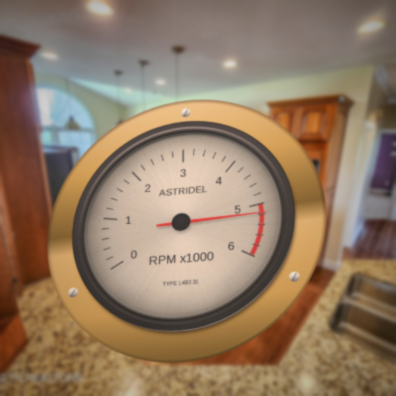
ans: rpm 5200
